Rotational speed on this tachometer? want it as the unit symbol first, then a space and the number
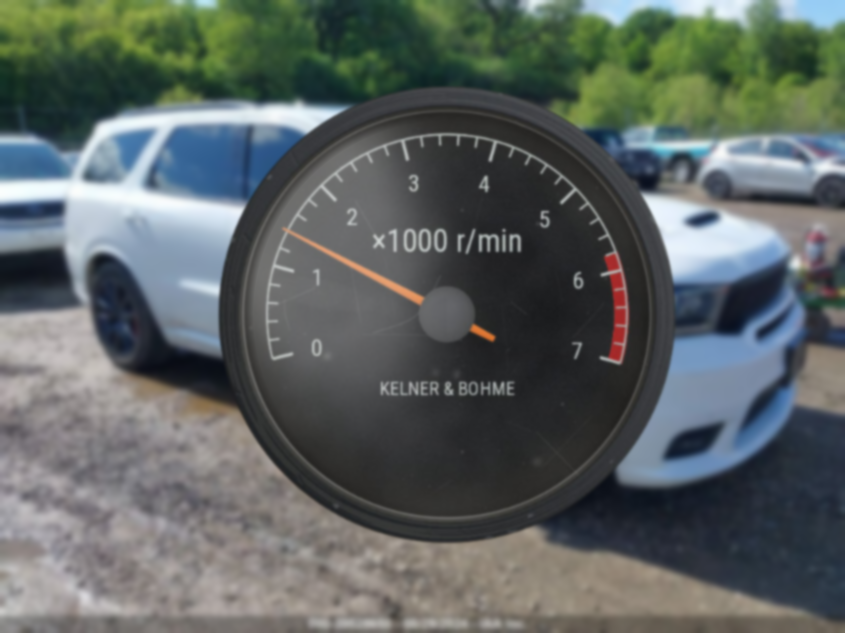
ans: rpm 1400
